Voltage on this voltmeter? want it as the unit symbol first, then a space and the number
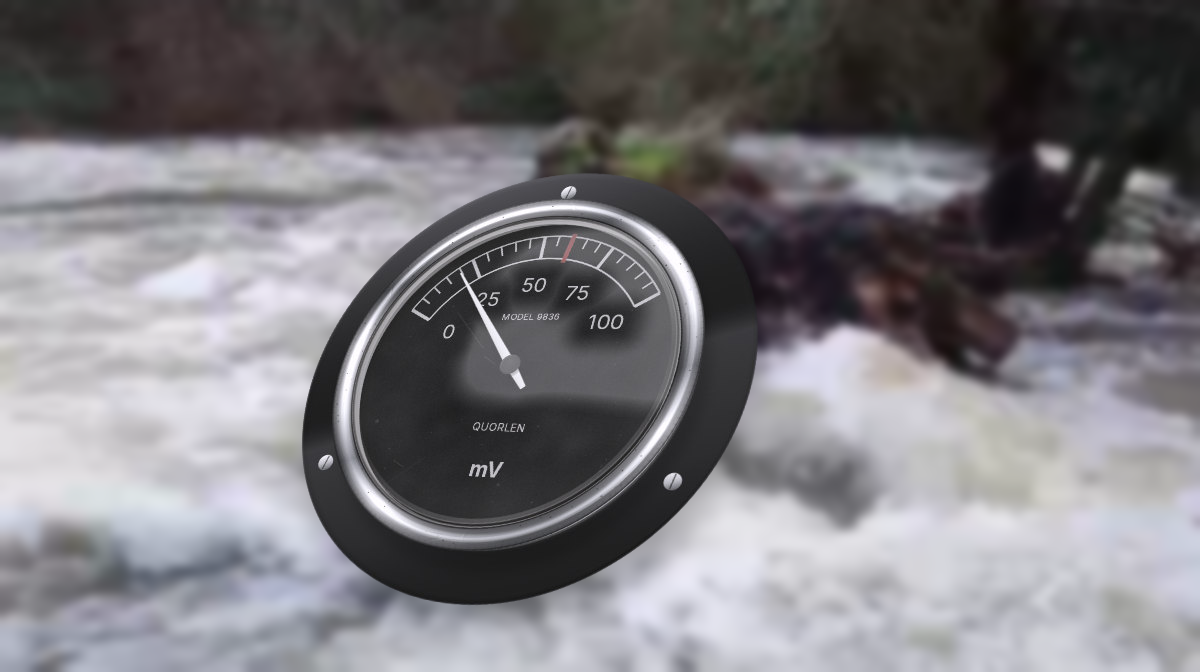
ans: mV 20
